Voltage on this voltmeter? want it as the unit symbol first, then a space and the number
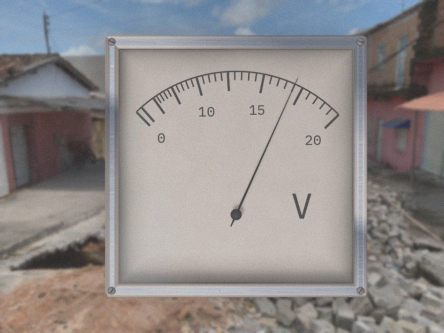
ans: V 17
